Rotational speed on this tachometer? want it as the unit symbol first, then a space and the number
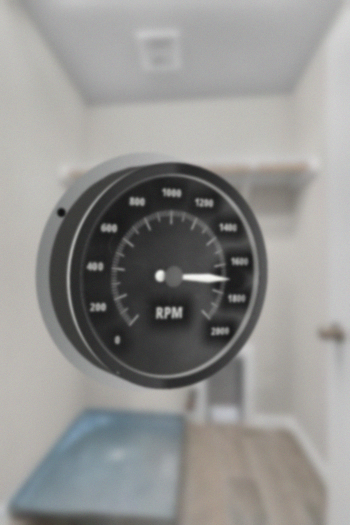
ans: rpm 1700
